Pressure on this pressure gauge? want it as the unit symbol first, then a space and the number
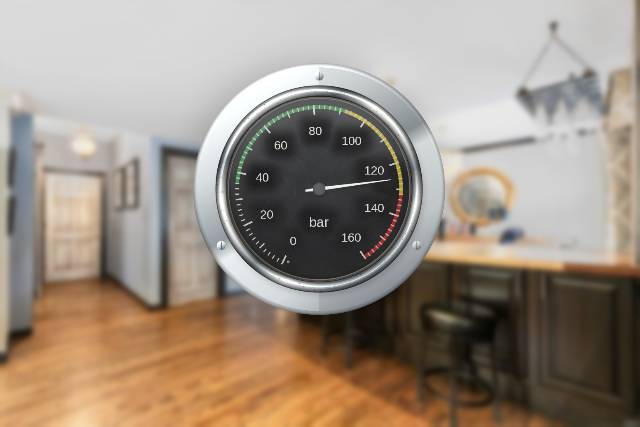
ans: bar 126
